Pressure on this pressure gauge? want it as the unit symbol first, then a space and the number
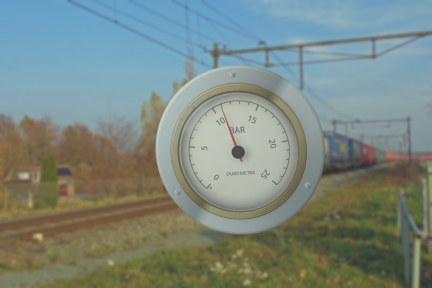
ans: bar 11
